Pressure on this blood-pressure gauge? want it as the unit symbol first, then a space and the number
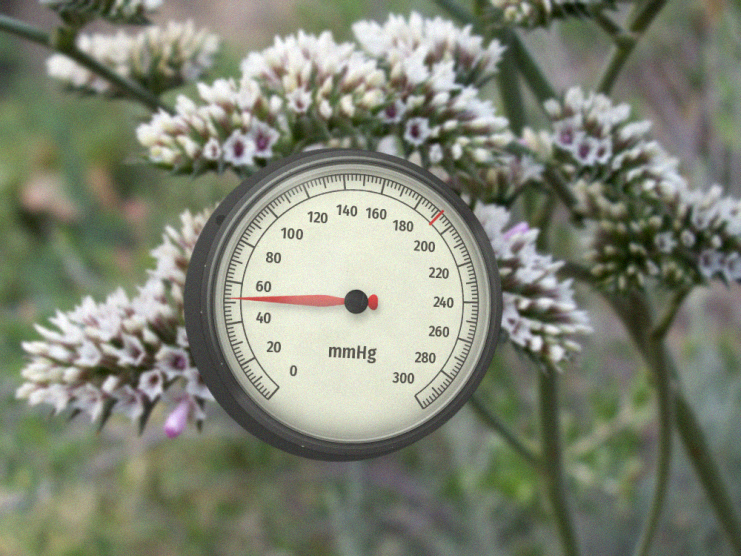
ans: mmHg 52
